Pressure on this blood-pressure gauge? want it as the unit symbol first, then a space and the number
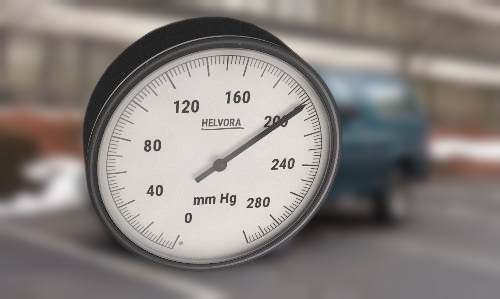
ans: mmHg 200
